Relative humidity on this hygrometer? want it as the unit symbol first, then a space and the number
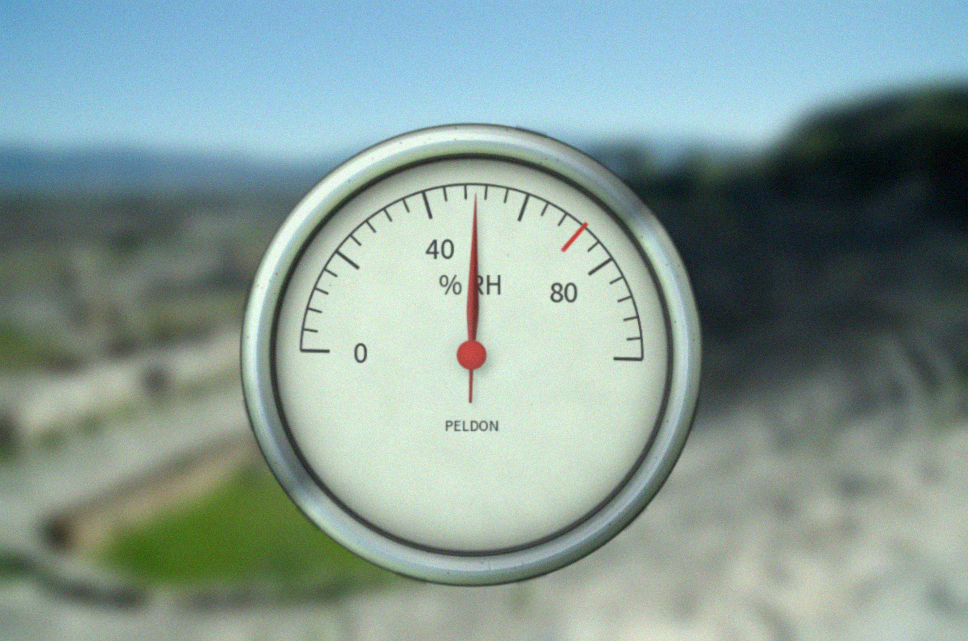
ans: % 50
